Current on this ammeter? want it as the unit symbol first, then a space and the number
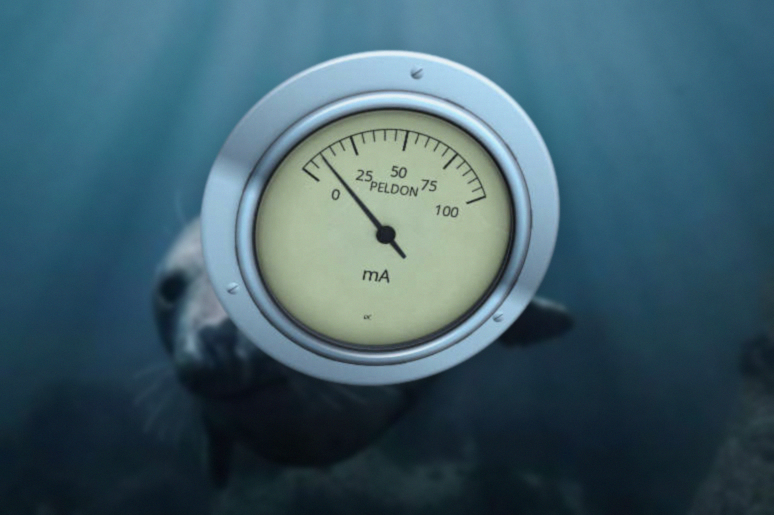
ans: mA 10
